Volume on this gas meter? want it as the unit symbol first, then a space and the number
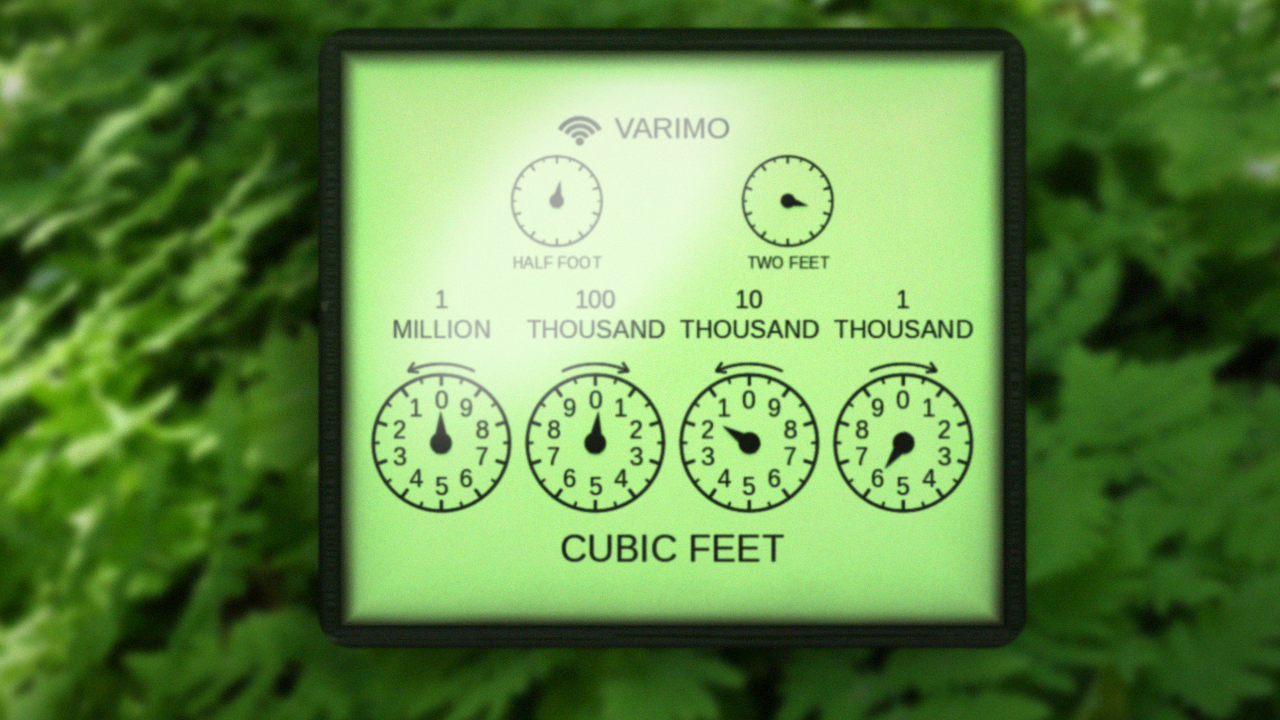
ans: ft³ 1600
